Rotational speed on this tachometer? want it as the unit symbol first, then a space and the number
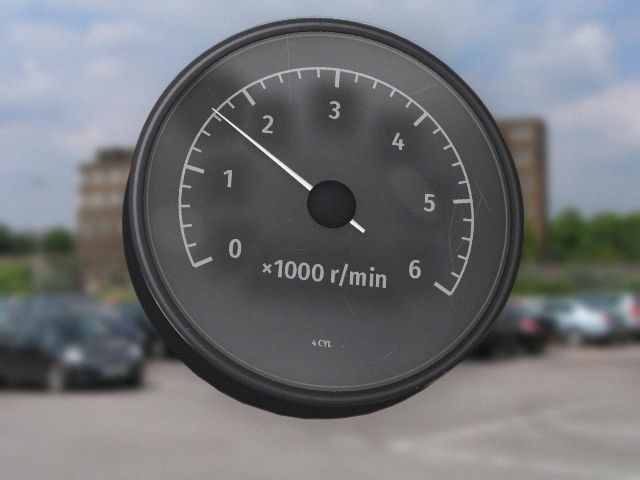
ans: rpm 1600
